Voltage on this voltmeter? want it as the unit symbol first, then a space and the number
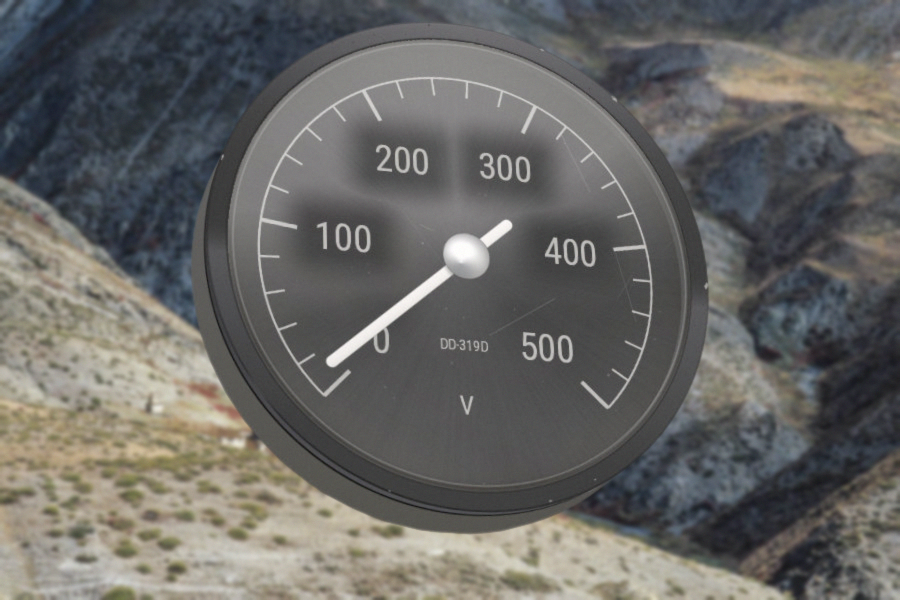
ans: V 10
